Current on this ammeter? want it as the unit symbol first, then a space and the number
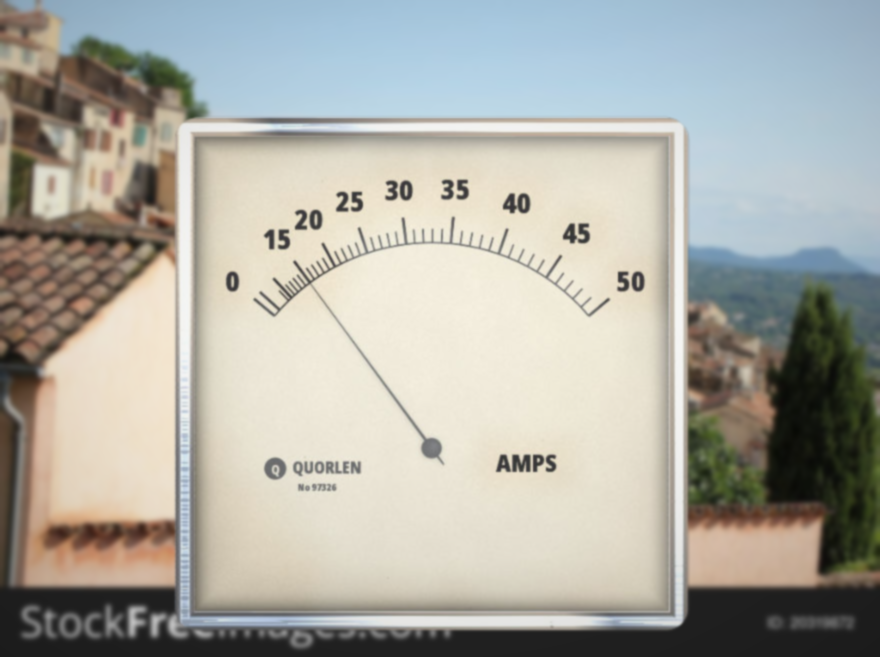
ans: A 15
